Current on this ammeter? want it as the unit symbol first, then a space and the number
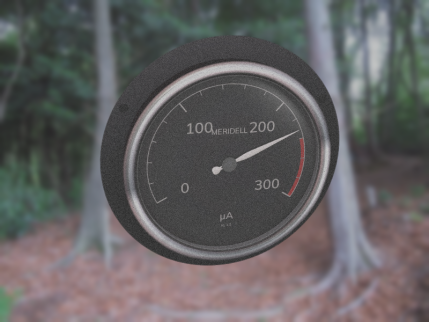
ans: µA 230
